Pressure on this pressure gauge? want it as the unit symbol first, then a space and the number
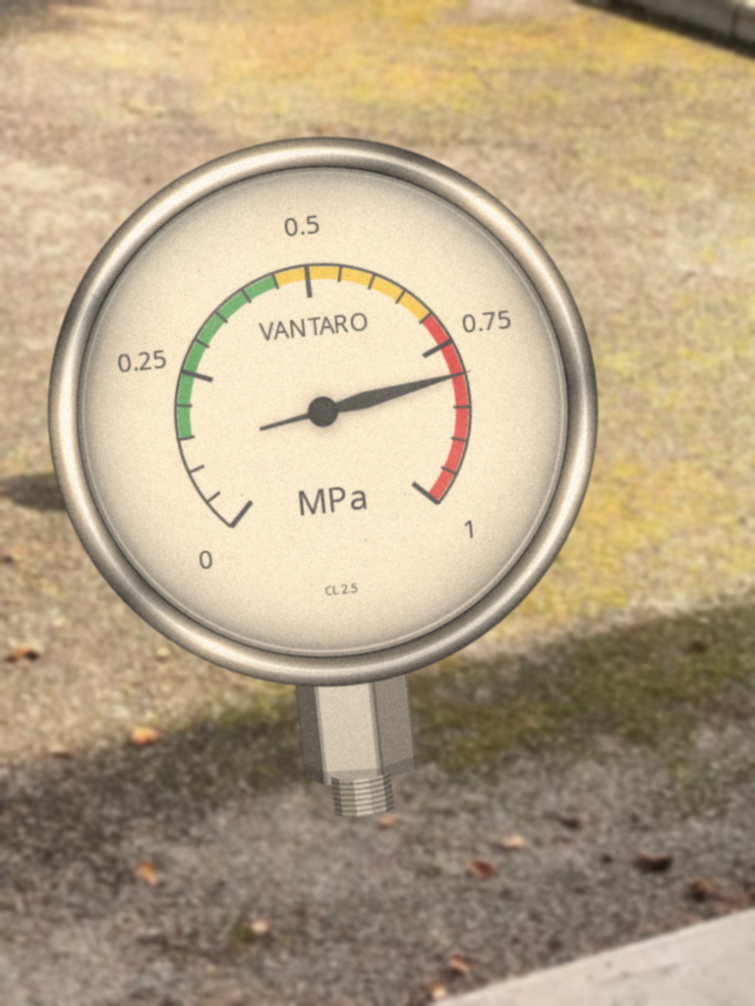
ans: MPa 0.8
